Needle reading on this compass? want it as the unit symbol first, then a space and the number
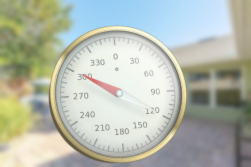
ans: ° 300
